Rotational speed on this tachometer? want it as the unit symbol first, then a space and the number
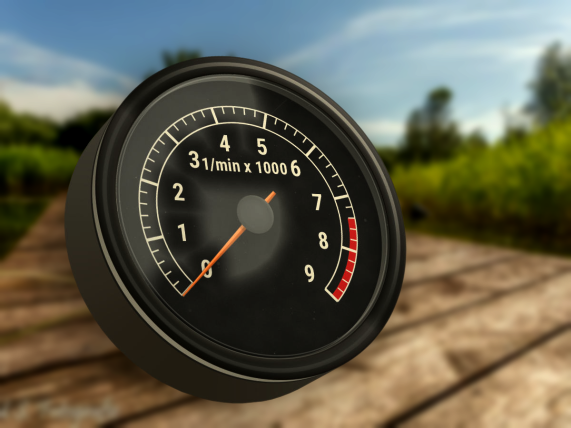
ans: rpm 0
